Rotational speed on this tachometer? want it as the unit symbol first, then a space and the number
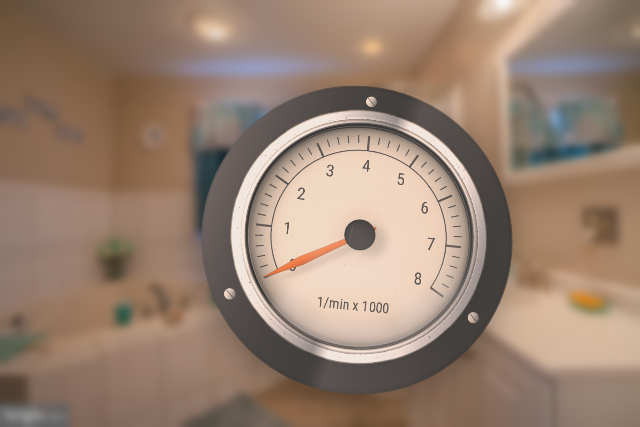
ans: rpm 0
